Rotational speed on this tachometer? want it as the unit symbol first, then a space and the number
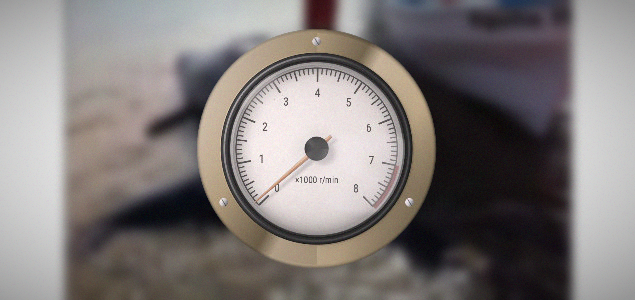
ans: rpm 100
